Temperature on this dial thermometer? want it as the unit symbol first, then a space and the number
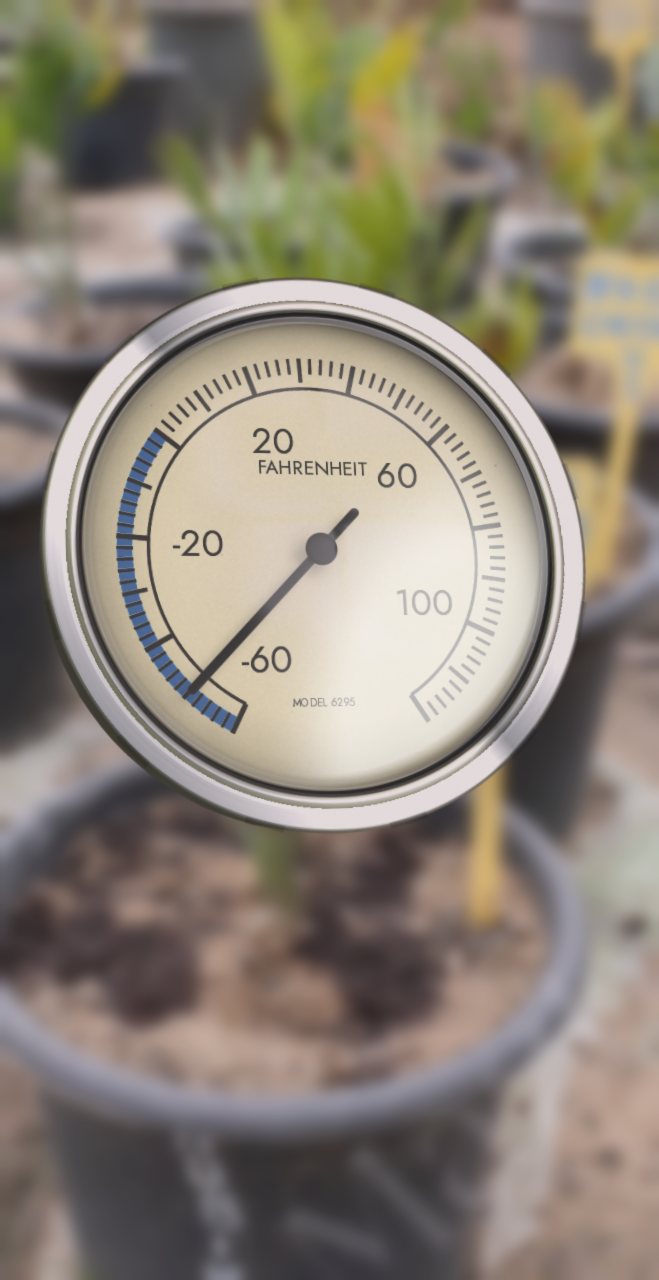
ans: °F -50
